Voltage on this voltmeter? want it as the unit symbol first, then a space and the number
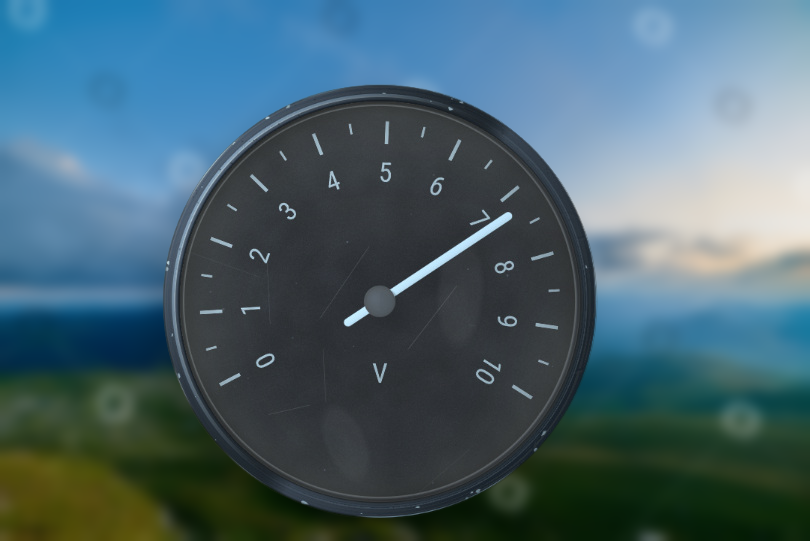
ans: V 7.25
